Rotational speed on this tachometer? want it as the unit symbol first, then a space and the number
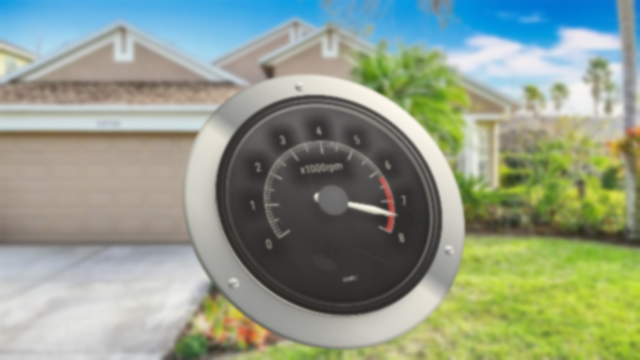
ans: rpm 7500
